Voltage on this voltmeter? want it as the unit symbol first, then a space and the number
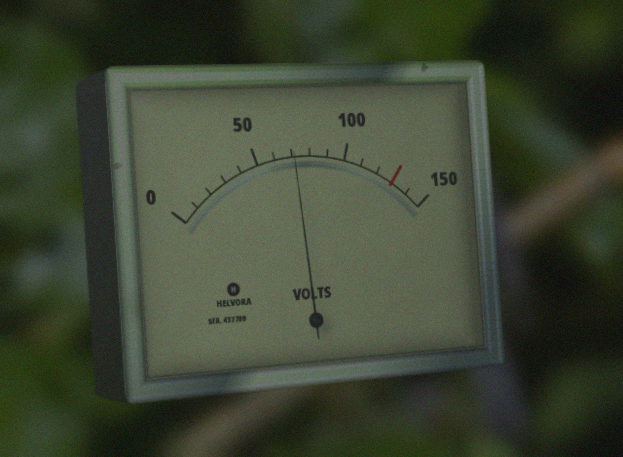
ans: V 70
